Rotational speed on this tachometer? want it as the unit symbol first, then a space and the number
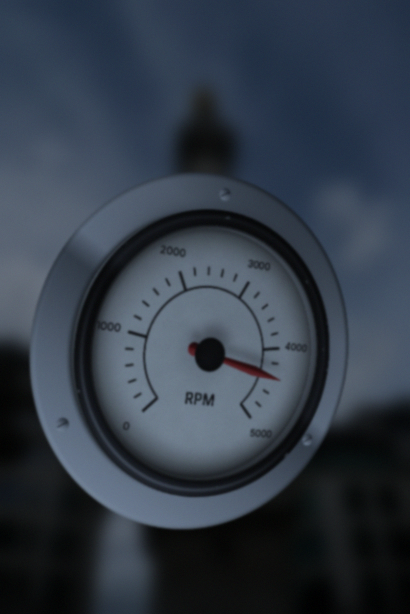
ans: rpm 4400
